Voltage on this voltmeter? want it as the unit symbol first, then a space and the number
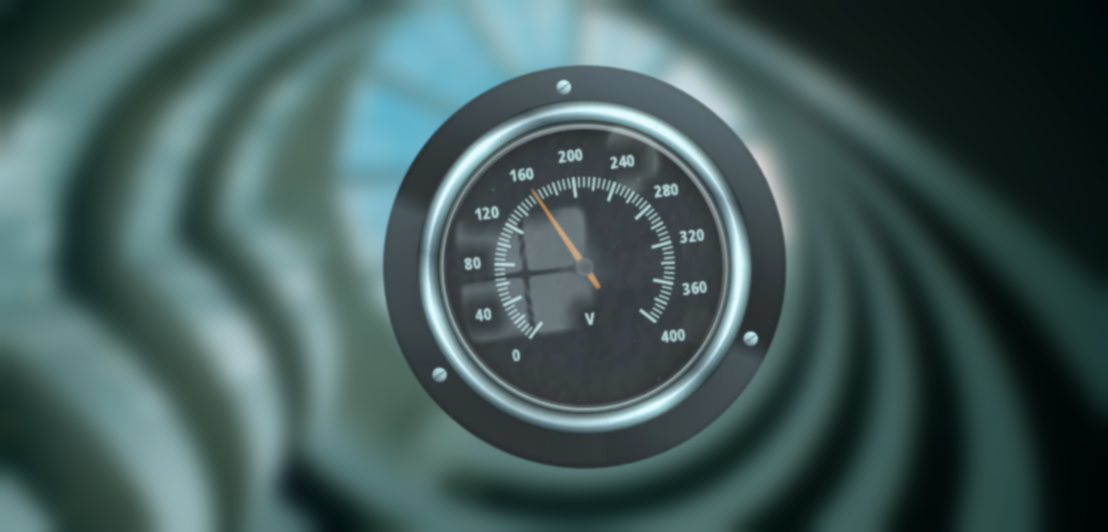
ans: V 160
